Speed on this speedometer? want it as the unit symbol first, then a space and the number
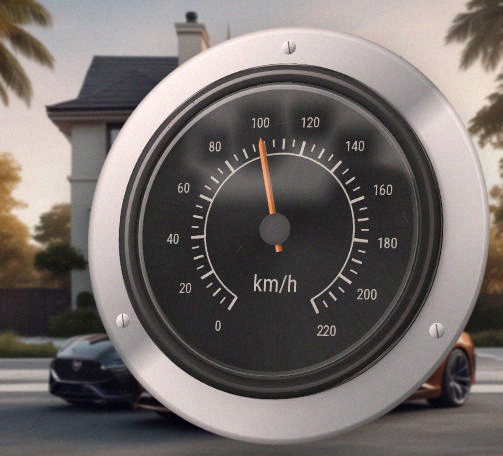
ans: km/h 100
